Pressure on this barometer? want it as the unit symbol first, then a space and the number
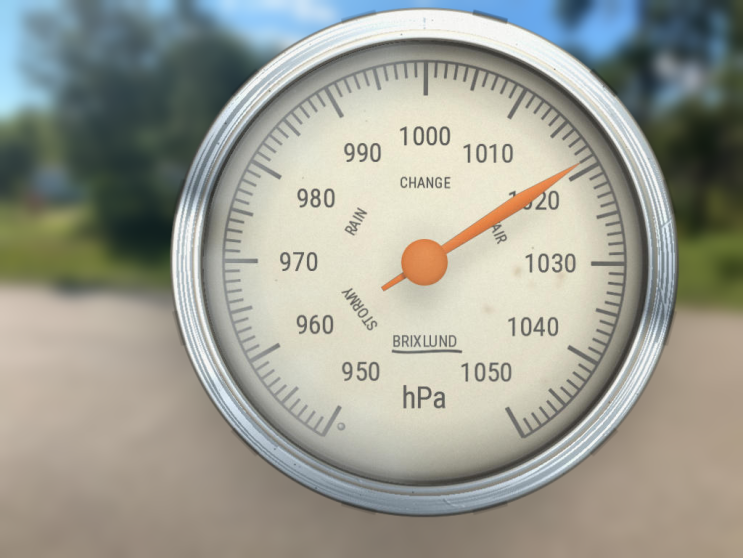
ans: hPa 1019
